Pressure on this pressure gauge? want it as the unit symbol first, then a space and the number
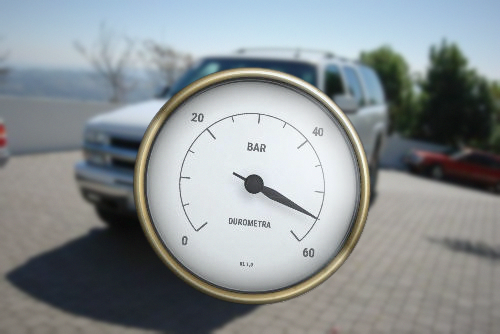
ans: bar 55
